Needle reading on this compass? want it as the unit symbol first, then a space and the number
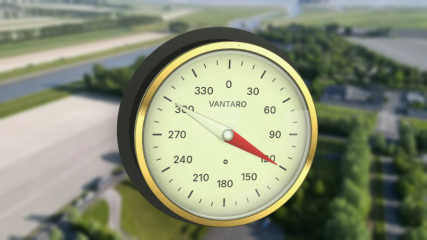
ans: ° 120
